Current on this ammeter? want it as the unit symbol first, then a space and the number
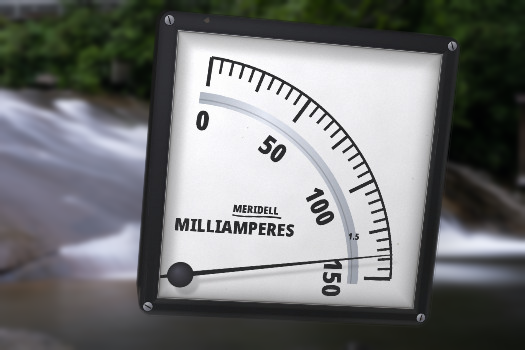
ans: mA 137.5
